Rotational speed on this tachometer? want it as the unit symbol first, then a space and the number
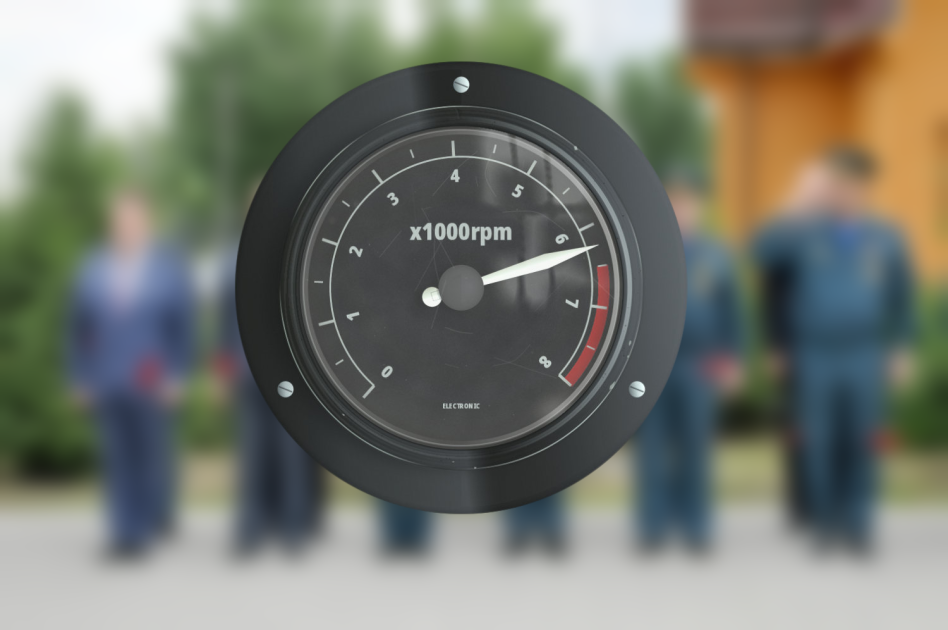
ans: rpm 6250
